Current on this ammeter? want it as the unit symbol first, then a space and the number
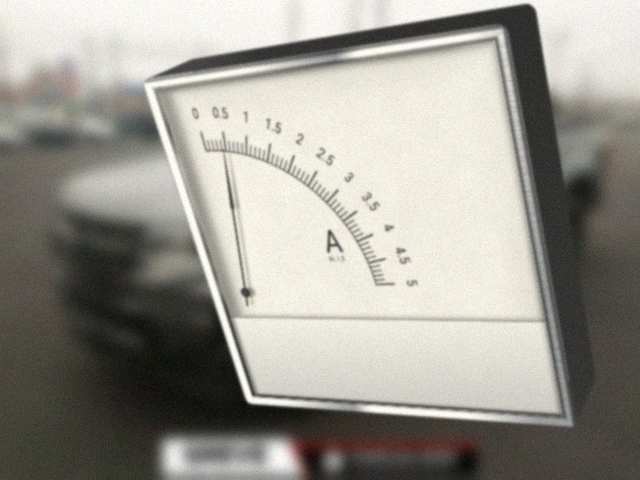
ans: A 0.5
